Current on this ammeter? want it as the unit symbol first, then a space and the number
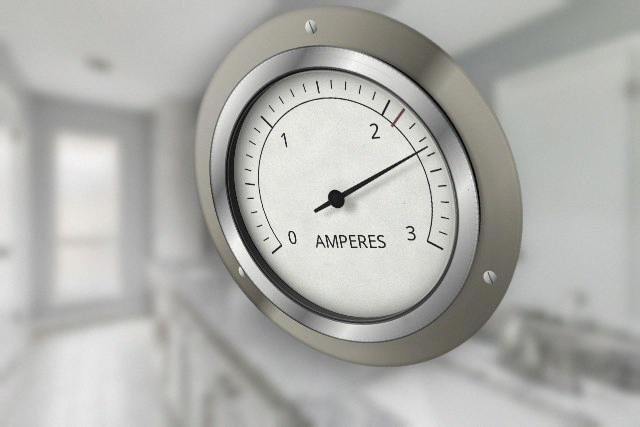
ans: A 2.35
